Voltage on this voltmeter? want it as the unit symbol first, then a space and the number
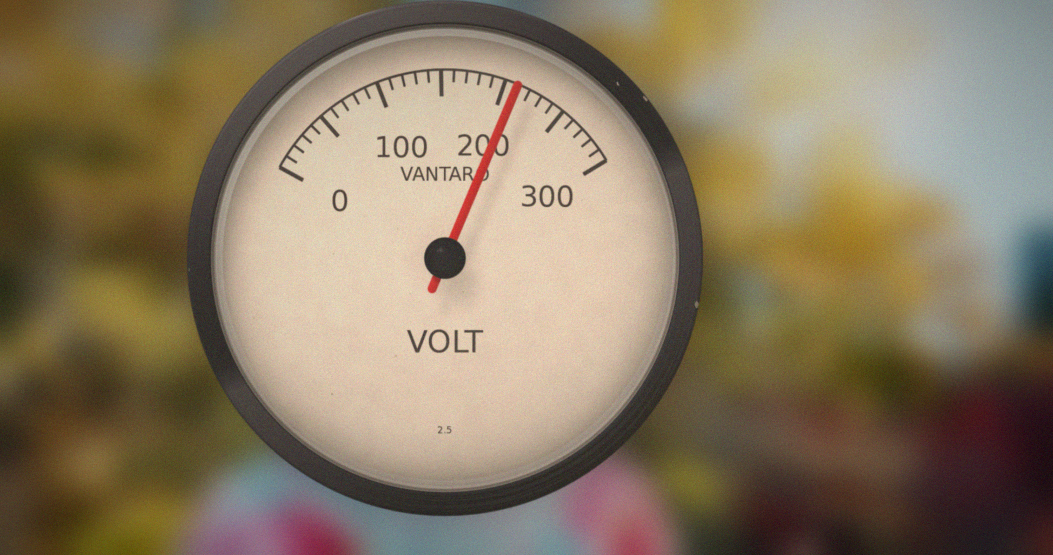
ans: V 210
